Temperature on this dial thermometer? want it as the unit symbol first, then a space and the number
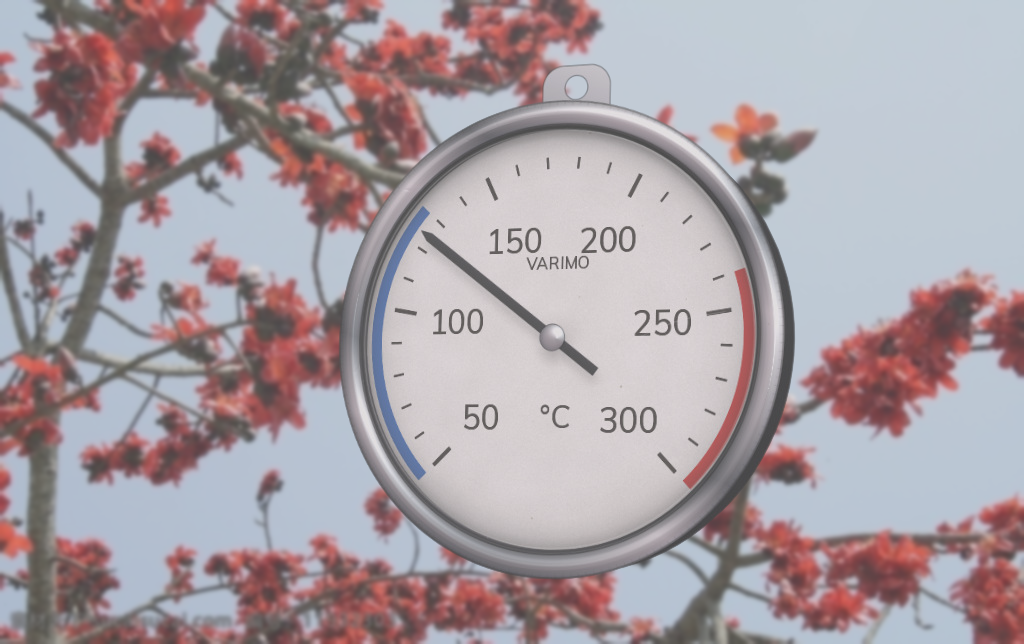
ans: °C 125
